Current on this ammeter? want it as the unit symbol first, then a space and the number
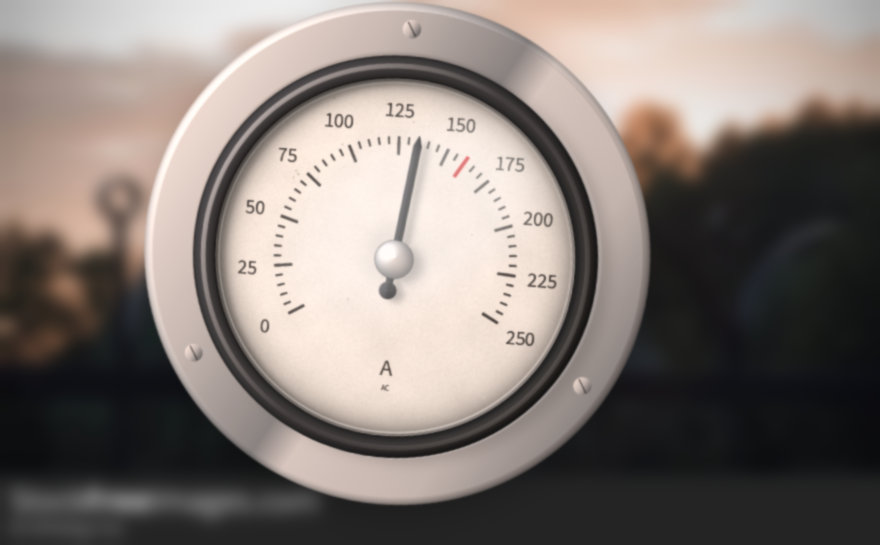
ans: A 135
